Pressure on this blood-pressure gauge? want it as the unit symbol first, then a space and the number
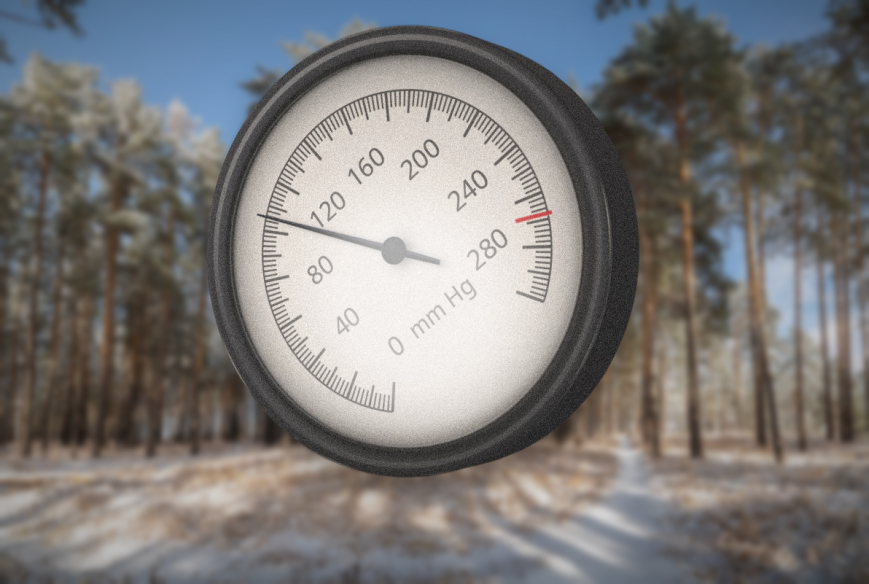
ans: mmHg 106
